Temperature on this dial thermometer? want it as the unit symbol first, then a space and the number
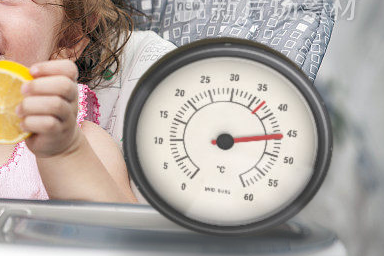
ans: °C 45
